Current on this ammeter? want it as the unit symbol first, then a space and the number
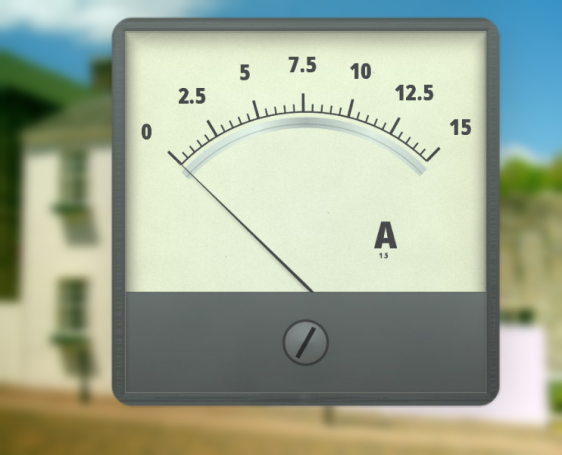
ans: A 0
